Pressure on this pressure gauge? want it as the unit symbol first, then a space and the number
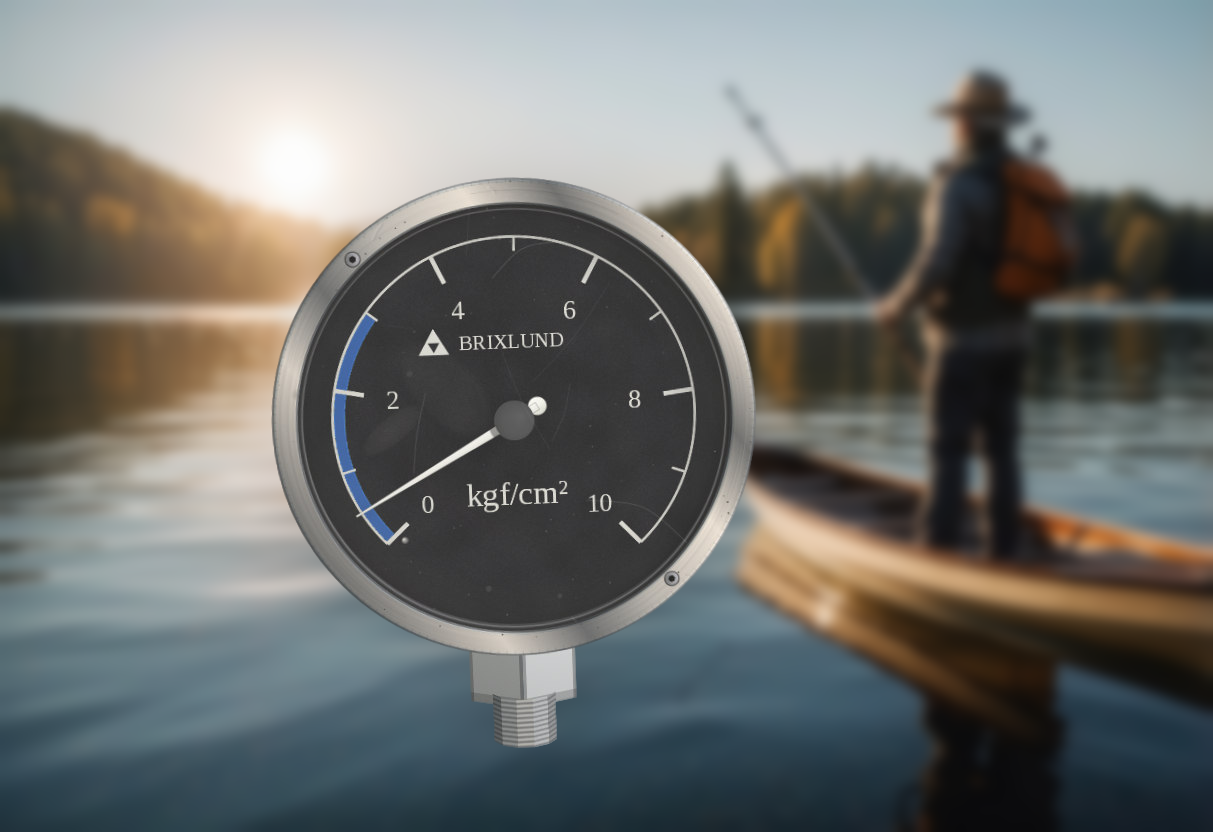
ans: kg/cm² 0.5
